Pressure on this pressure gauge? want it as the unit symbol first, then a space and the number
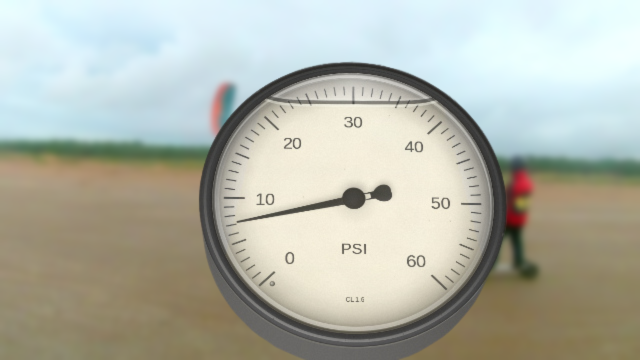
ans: psi 7
